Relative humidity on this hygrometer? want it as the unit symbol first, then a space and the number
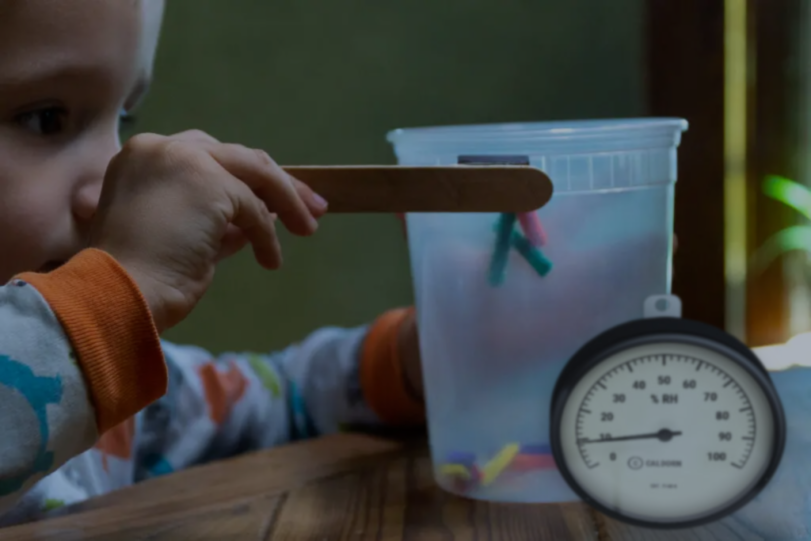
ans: % 10
